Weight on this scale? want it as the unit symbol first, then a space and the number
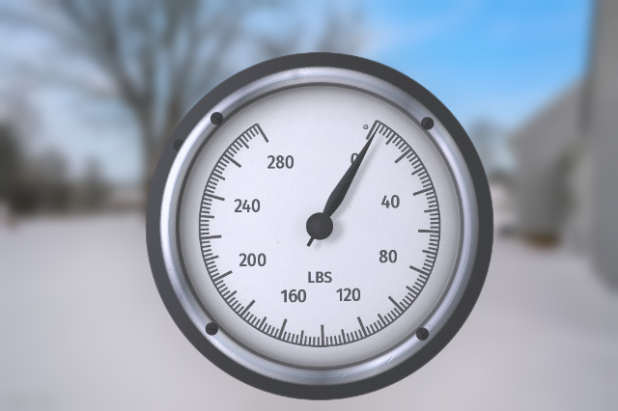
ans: lb 2
